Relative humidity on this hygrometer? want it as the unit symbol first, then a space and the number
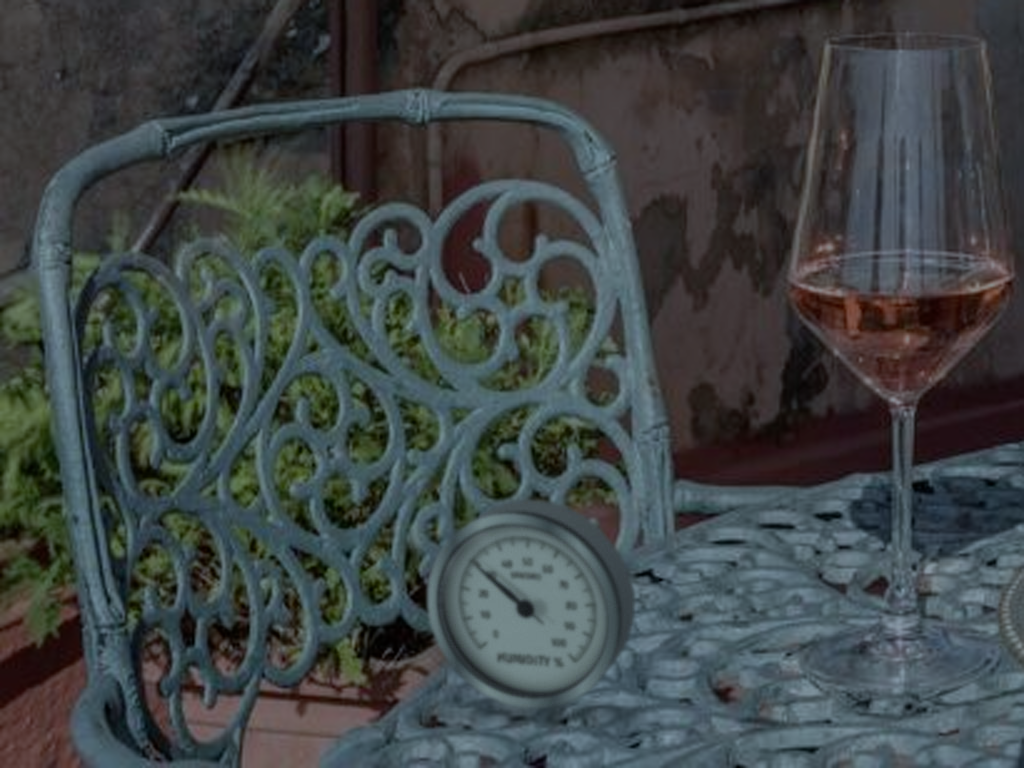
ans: % 30
